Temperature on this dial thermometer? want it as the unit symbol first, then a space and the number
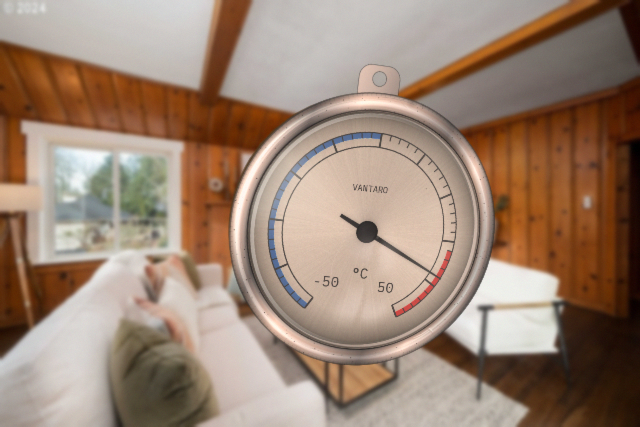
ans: °C 38
